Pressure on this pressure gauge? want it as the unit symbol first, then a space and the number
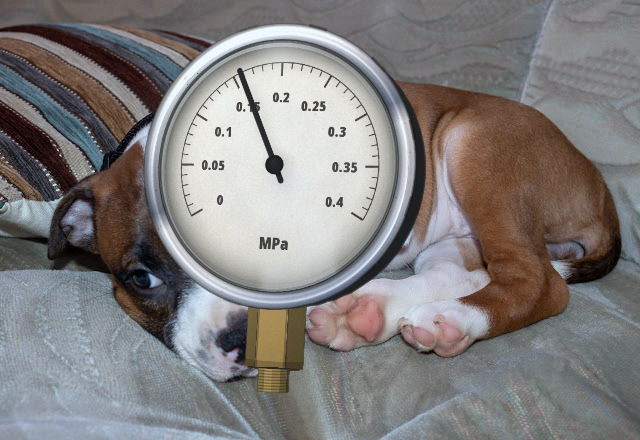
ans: MPa 0.16
